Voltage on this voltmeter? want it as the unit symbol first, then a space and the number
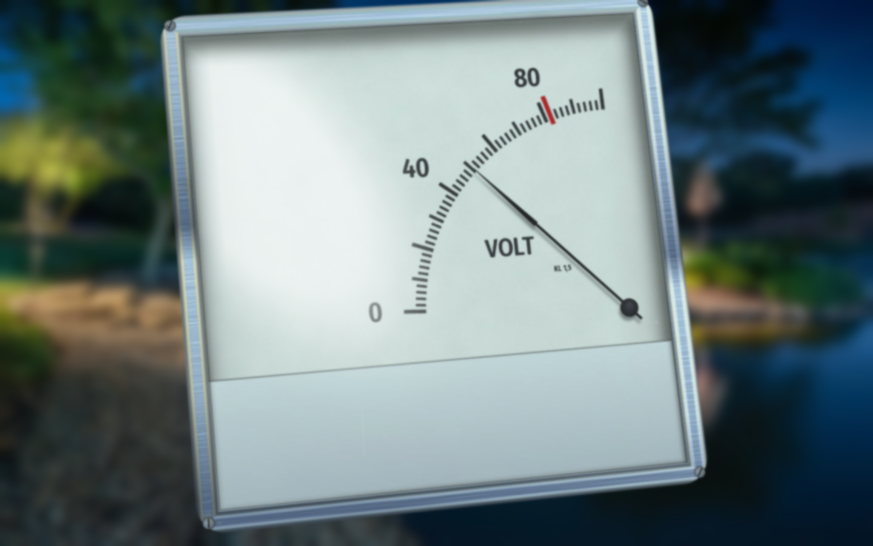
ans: V 50
